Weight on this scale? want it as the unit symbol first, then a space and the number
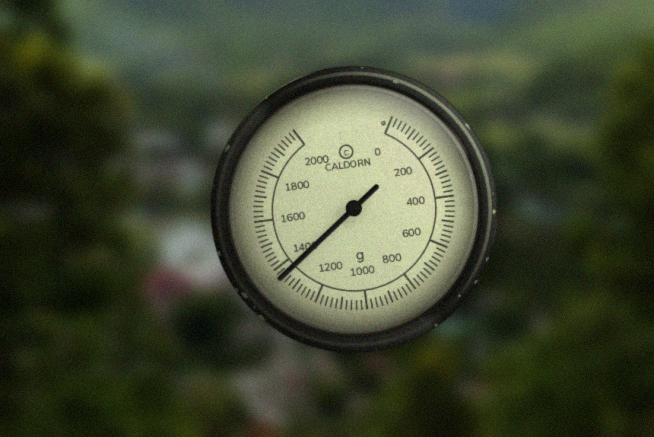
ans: g 1360
